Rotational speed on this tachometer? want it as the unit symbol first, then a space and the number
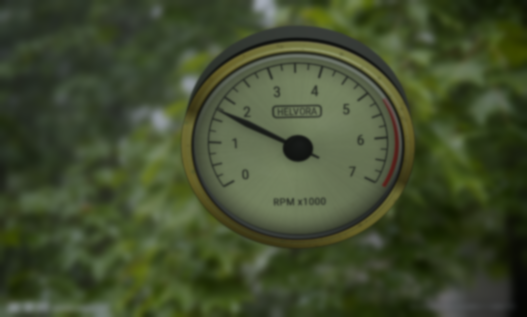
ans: rpm 1750
